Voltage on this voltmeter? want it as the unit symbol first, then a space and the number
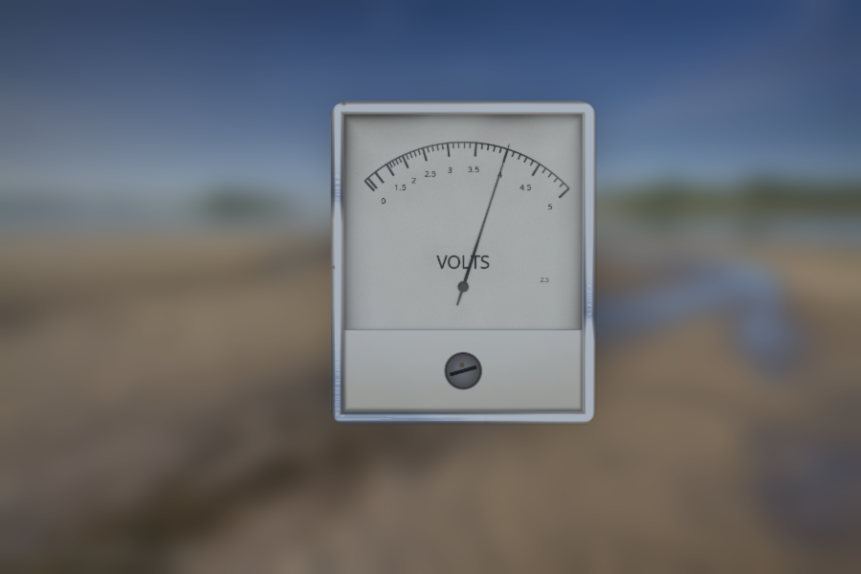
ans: V 4
